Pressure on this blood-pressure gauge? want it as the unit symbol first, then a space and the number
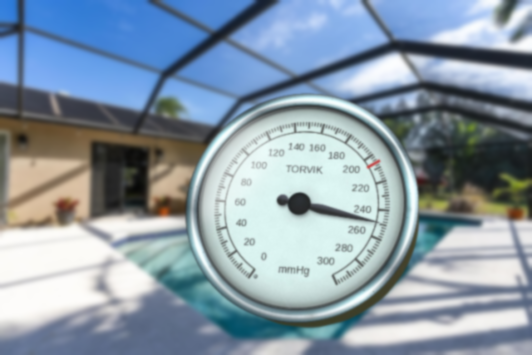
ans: mmHg 250
